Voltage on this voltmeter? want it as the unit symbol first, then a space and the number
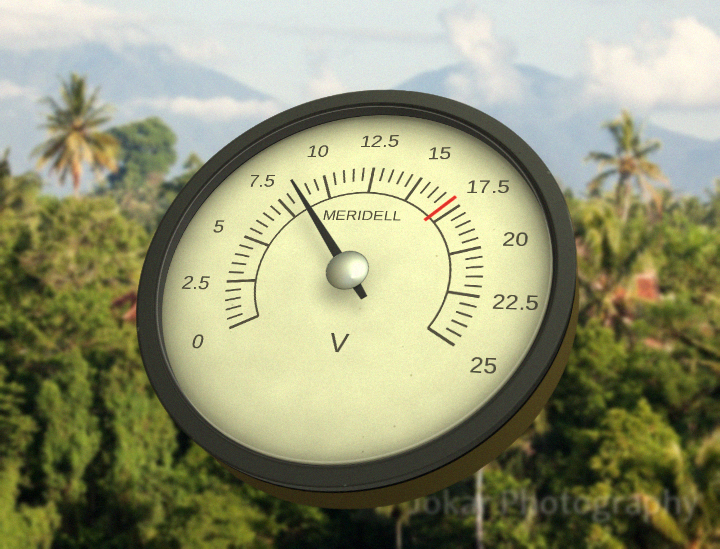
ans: V 8.5
